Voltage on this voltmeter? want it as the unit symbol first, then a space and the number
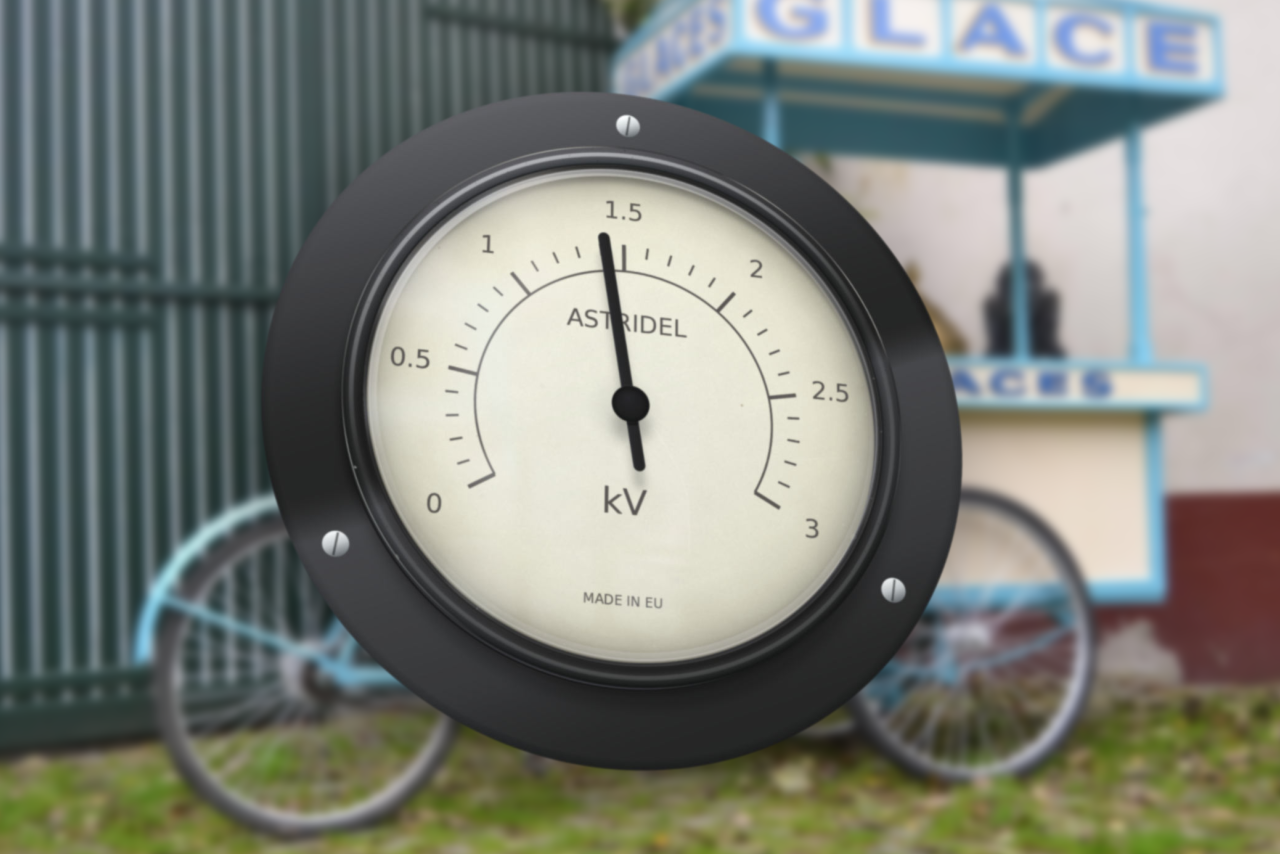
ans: kV 1.4
